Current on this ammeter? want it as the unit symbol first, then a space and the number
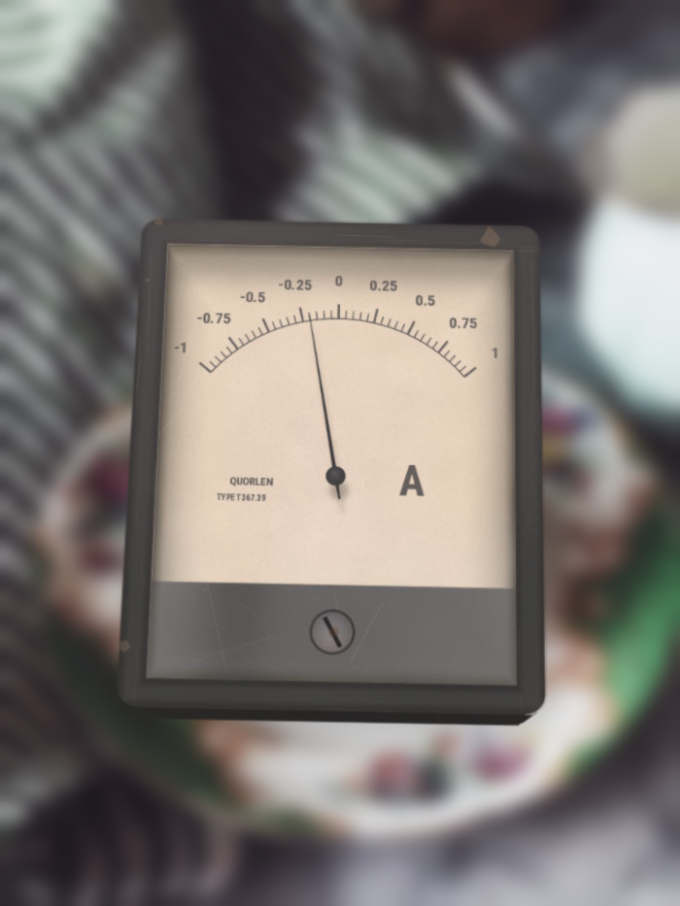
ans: A -0.2
